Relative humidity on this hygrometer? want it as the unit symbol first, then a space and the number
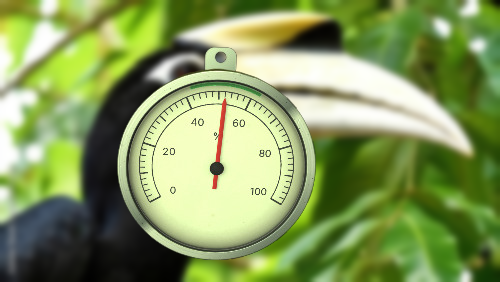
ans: % 52
